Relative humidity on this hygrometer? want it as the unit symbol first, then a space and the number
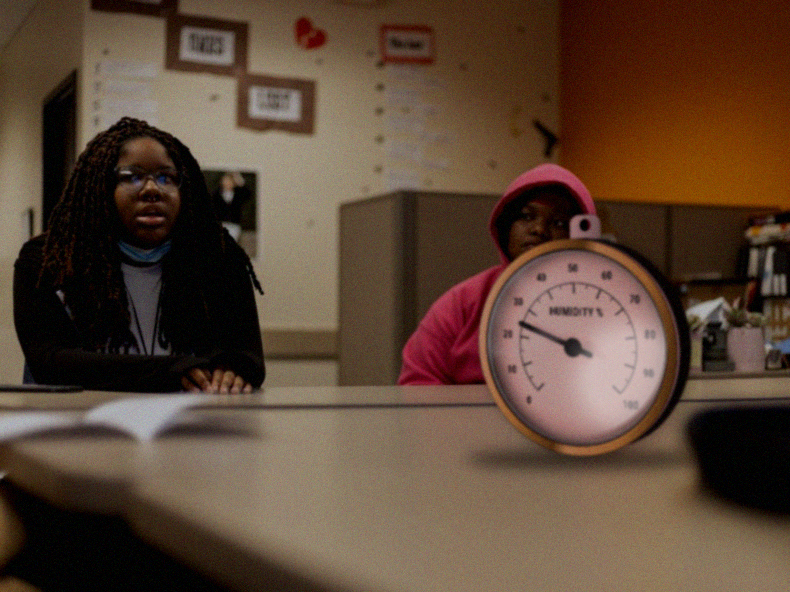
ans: % 25
